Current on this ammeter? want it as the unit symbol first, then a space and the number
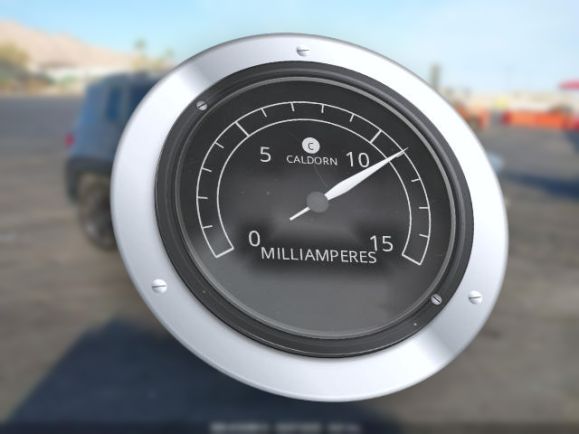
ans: mA 11
